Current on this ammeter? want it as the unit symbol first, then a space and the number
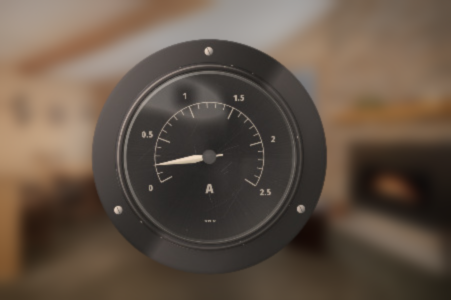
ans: A 0.2
